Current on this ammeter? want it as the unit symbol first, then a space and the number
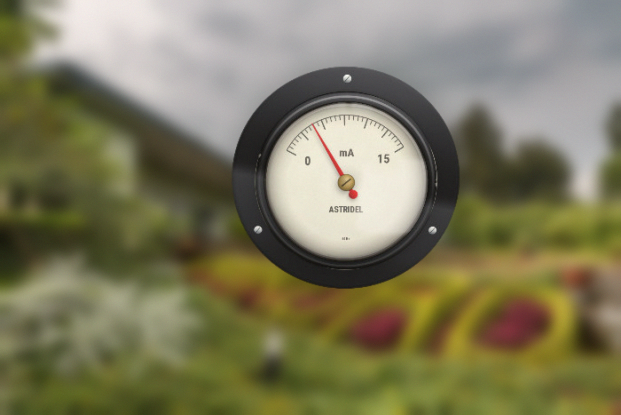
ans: mA 4
